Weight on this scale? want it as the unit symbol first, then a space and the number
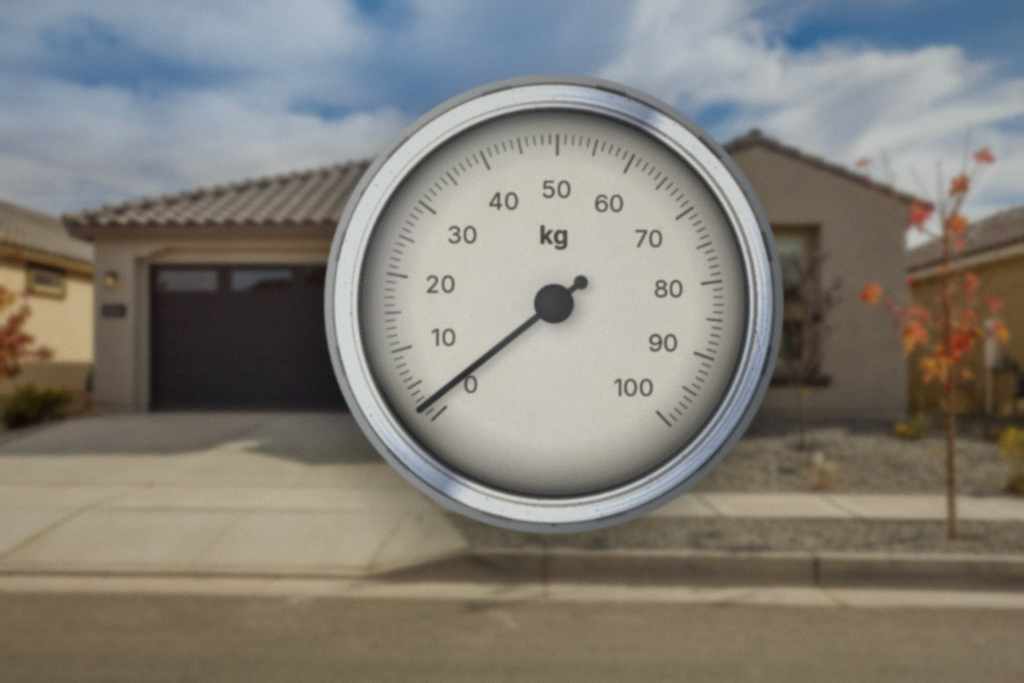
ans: kg 2
